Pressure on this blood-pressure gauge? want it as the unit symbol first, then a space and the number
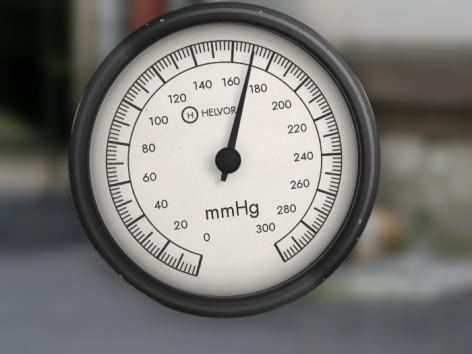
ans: mmHg 170
